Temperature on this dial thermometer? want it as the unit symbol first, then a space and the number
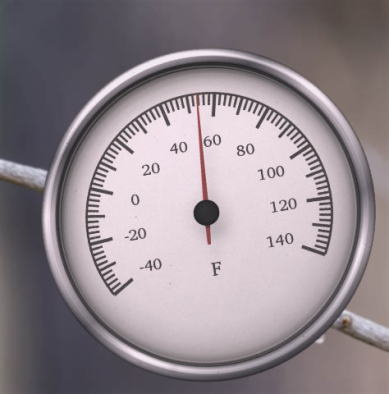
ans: °F 54
